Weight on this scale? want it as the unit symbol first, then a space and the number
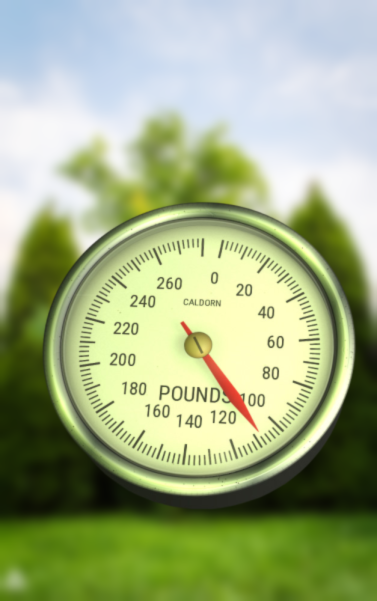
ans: lb 108
